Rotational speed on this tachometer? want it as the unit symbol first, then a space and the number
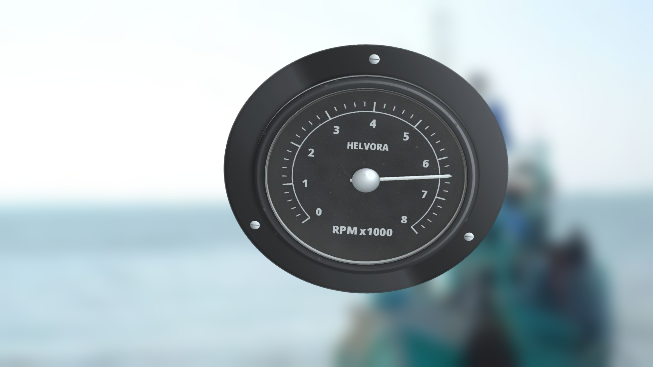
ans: rpm 6400
